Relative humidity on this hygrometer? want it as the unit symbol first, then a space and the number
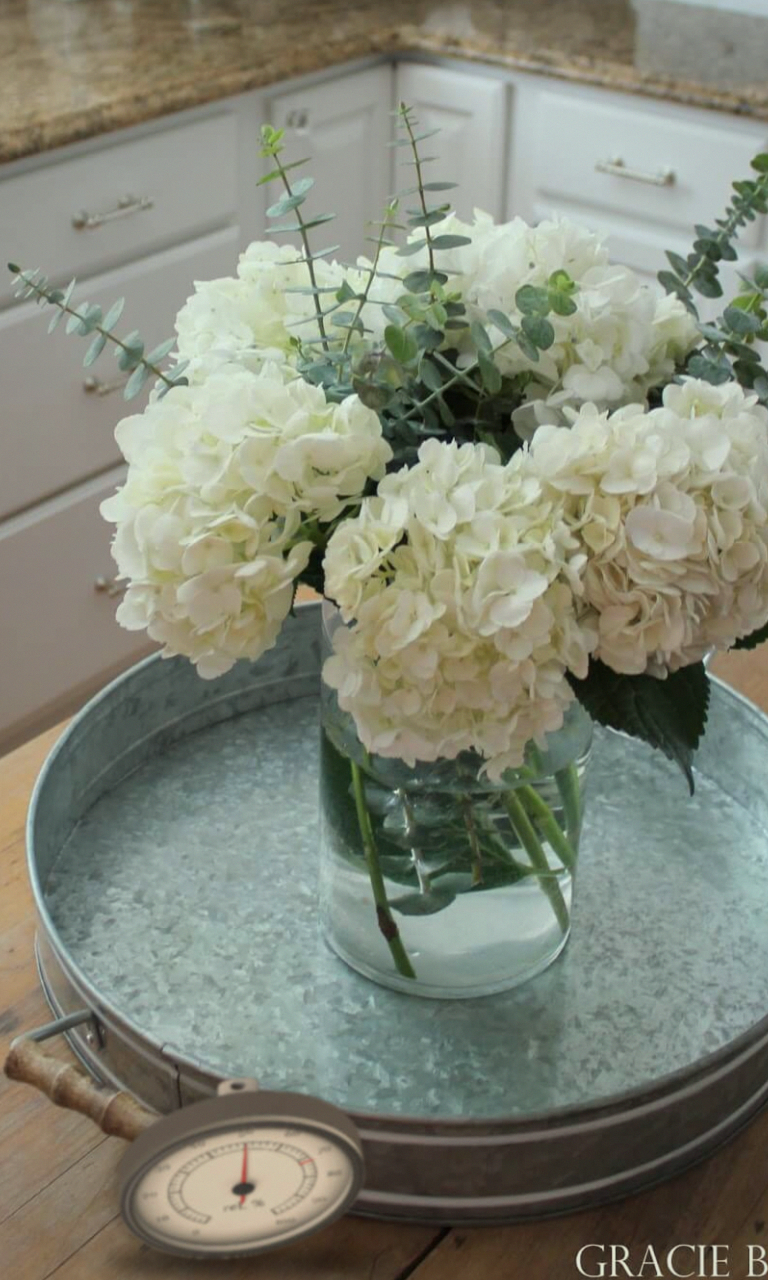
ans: % 50
